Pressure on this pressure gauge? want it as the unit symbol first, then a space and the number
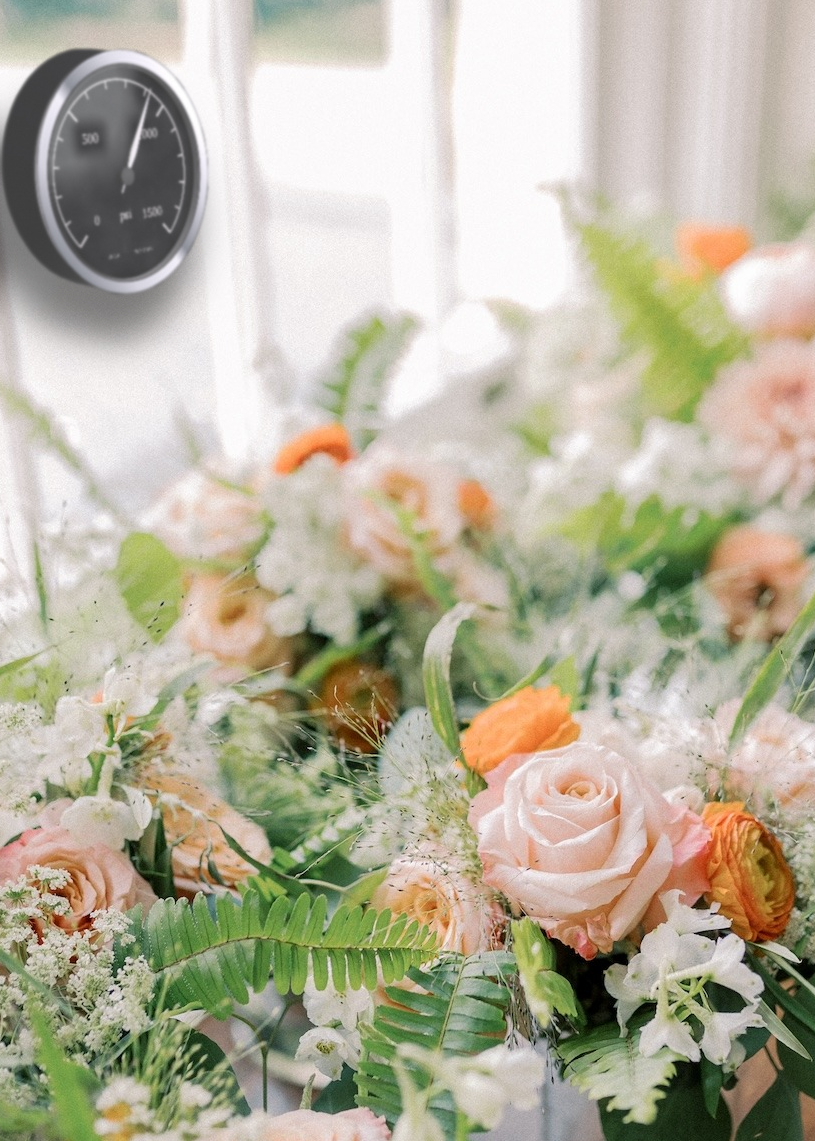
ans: psi 900
